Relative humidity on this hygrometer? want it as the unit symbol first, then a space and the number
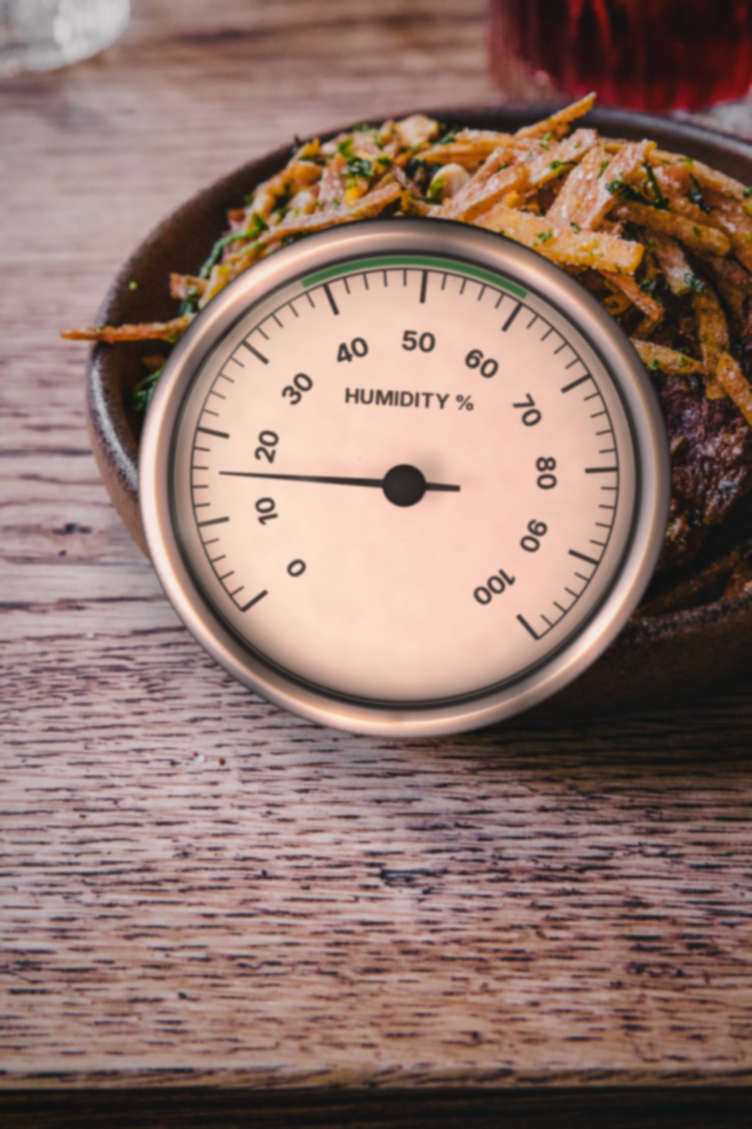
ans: % 16
